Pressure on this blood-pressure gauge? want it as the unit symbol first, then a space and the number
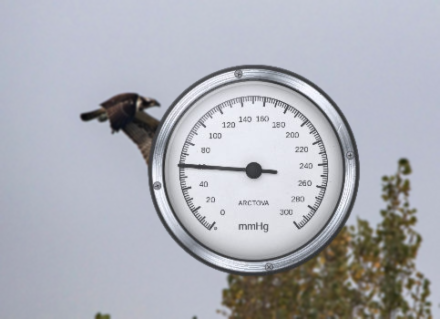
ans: mmHg 60
